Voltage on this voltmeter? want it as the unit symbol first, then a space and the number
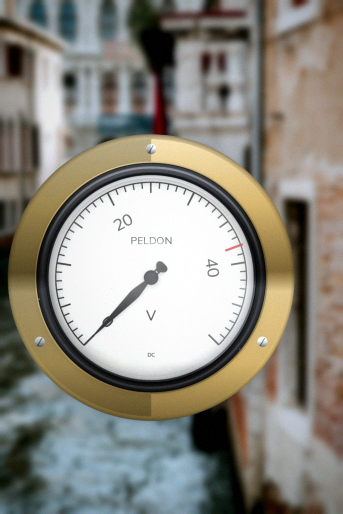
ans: V 0
